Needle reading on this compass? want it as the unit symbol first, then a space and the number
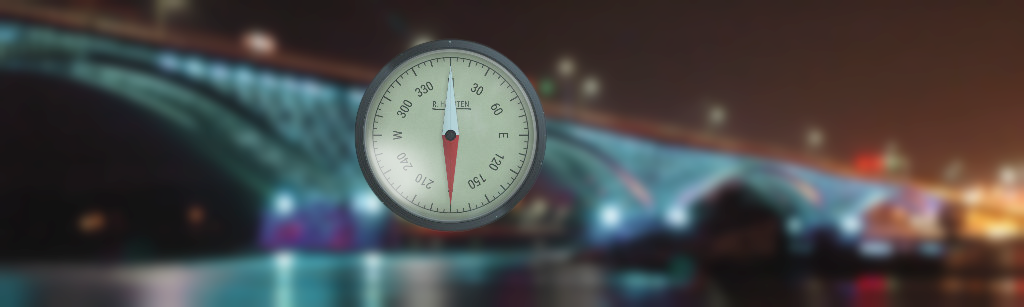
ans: ° 180
